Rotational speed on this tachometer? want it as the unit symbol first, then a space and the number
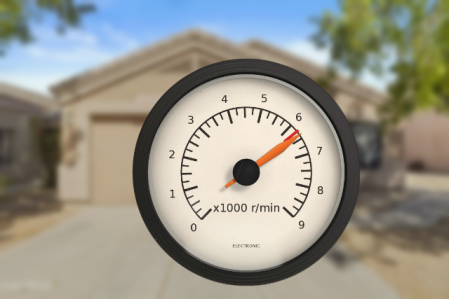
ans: rpm 6375
